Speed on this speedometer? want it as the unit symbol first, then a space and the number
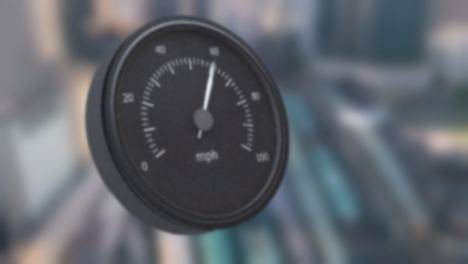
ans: mph 60
